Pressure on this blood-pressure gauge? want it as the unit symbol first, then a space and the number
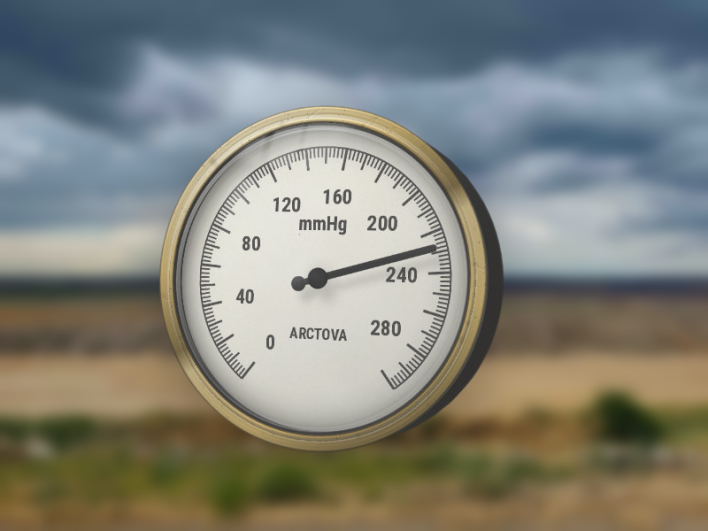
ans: mmHg 228
